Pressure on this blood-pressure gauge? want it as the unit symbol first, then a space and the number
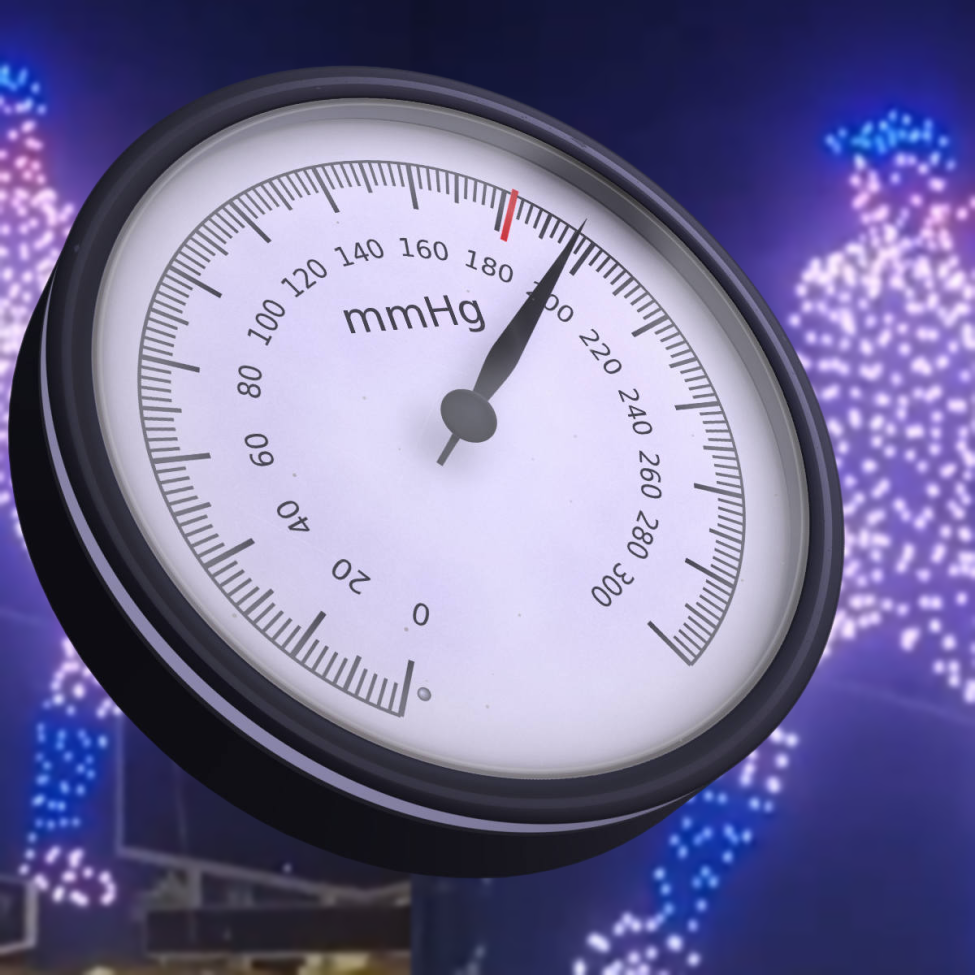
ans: mmHg 196
